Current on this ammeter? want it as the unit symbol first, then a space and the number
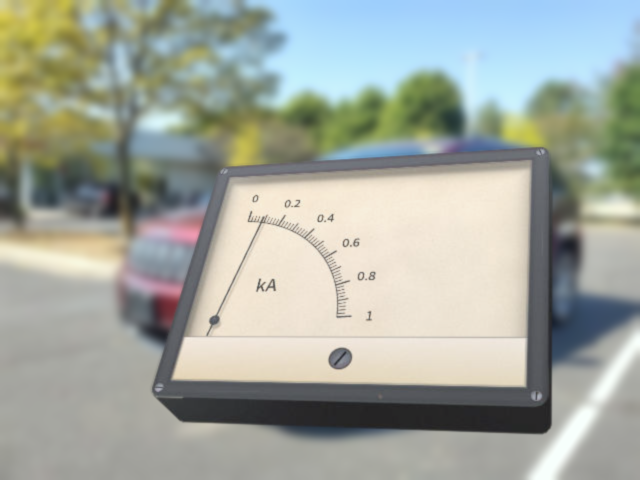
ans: kA 0.1
